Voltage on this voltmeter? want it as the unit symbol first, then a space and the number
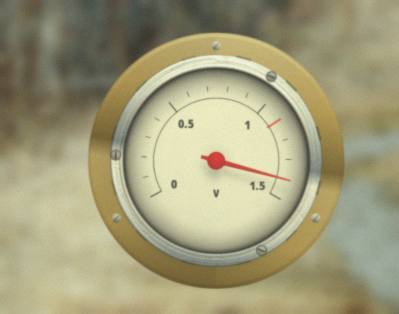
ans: V 1.4
